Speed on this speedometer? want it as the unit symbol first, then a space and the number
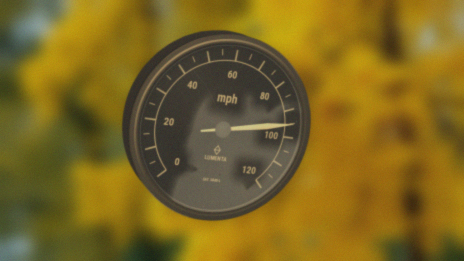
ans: mph 95
